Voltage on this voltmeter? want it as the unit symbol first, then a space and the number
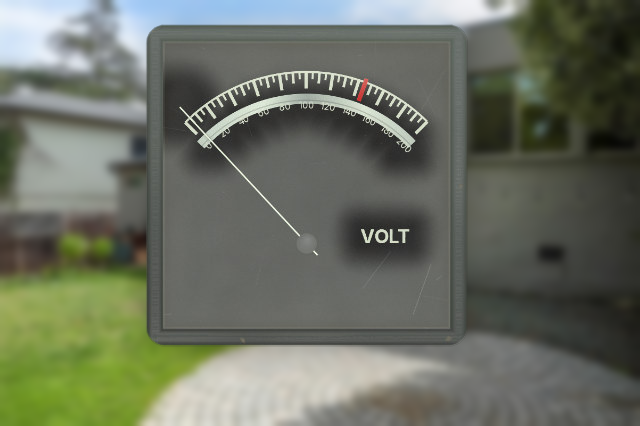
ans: V 5
